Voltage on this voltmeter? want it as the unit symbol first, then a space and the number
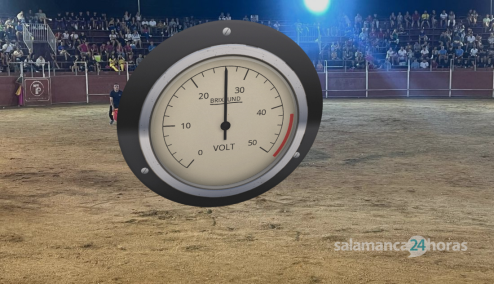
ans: V 26
